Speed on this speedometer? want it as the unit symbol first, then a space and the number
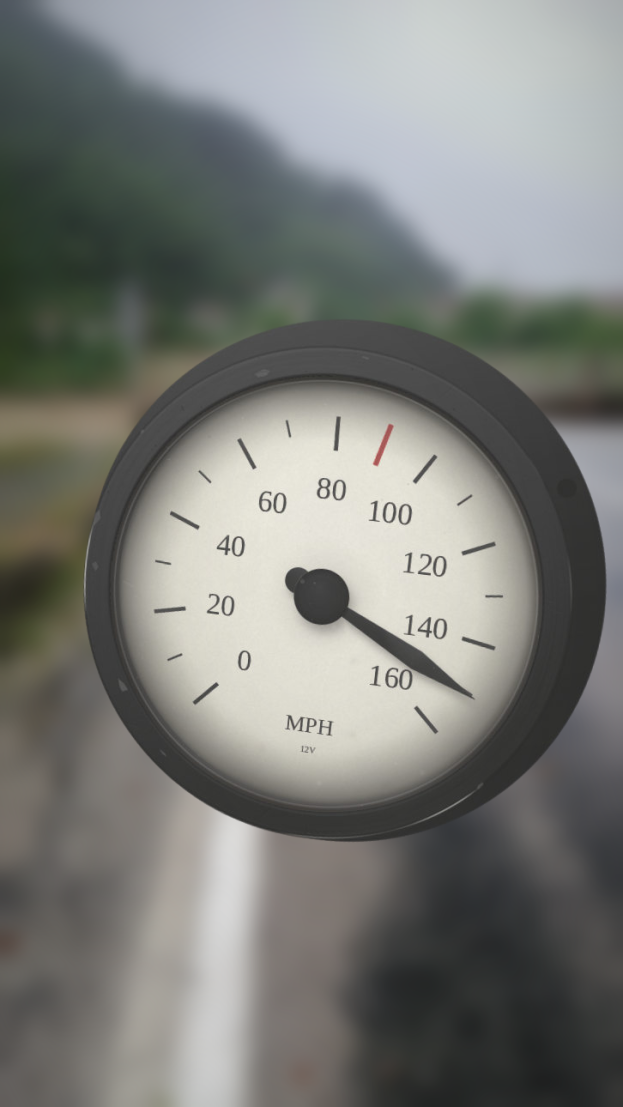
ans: mph 150
